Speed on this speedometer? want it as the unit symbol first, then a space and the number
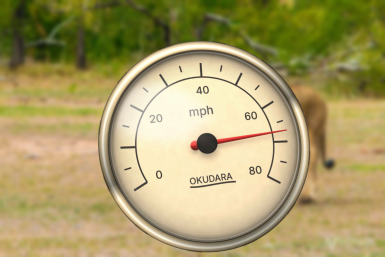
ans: mph 67.5
